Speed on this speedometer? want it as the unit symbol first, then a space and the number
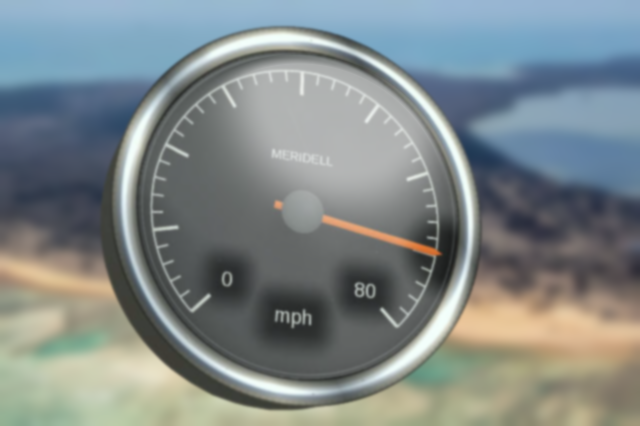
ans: mph 70
